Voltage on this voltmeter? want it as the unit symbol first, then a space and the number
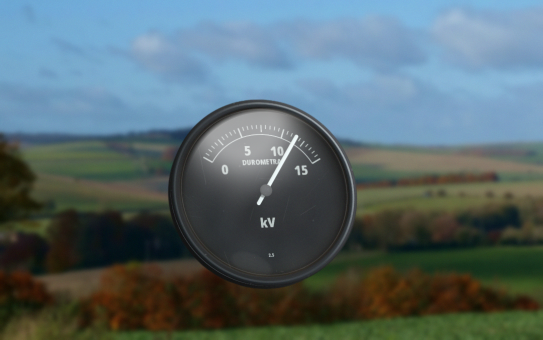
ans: kV 11.5
